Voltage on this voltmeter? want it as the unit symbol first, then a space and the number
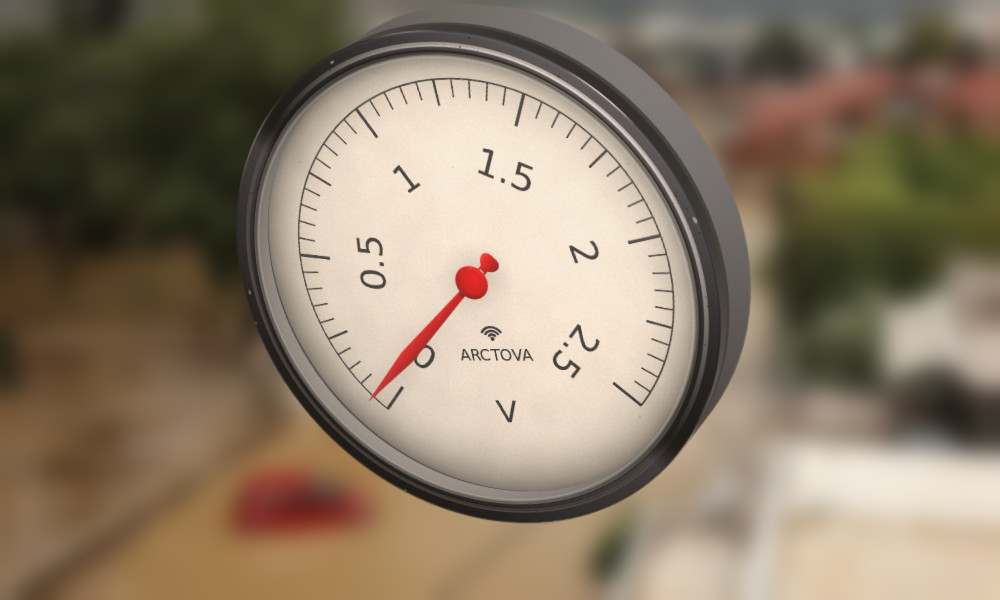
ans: V 0.05
